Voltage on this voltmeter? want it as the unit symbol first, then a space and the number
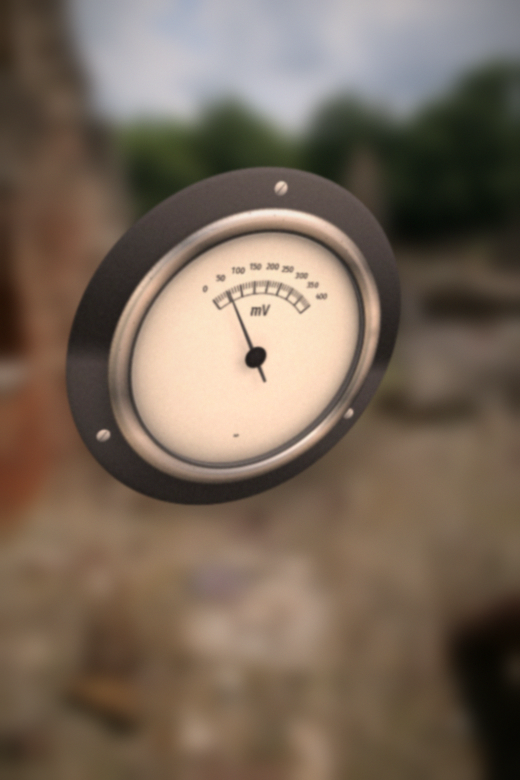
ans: mV 50
